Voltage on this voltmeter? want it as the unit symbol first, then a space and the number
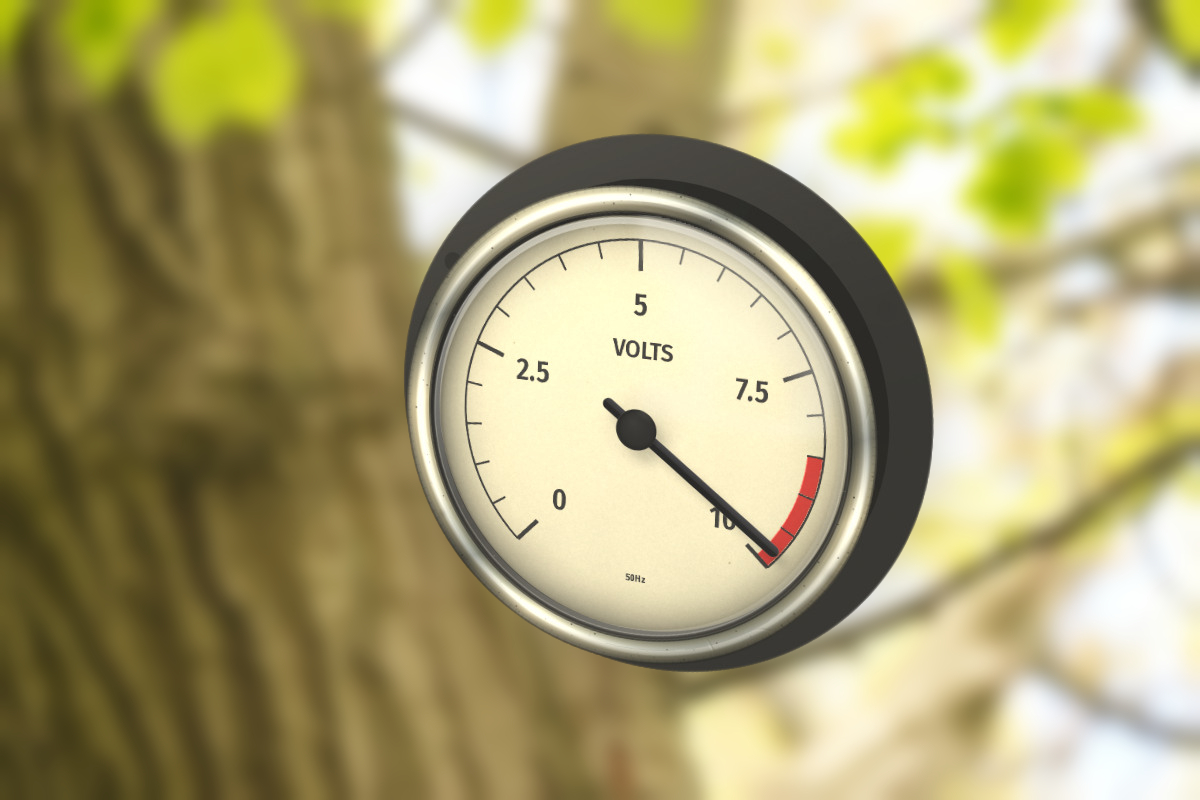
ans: V 9.75
